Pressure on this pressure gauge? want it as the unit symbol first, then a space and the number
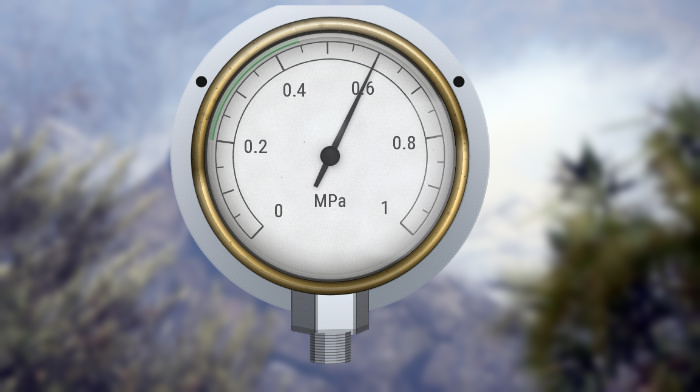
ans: MPa 0.6
